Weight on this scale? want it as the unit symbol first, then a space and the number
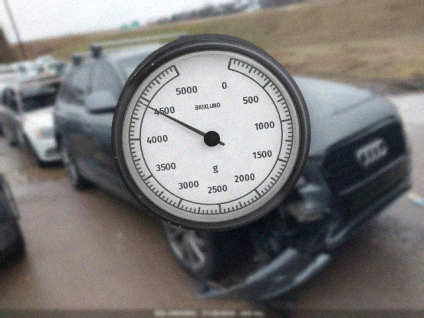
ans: g 4450
